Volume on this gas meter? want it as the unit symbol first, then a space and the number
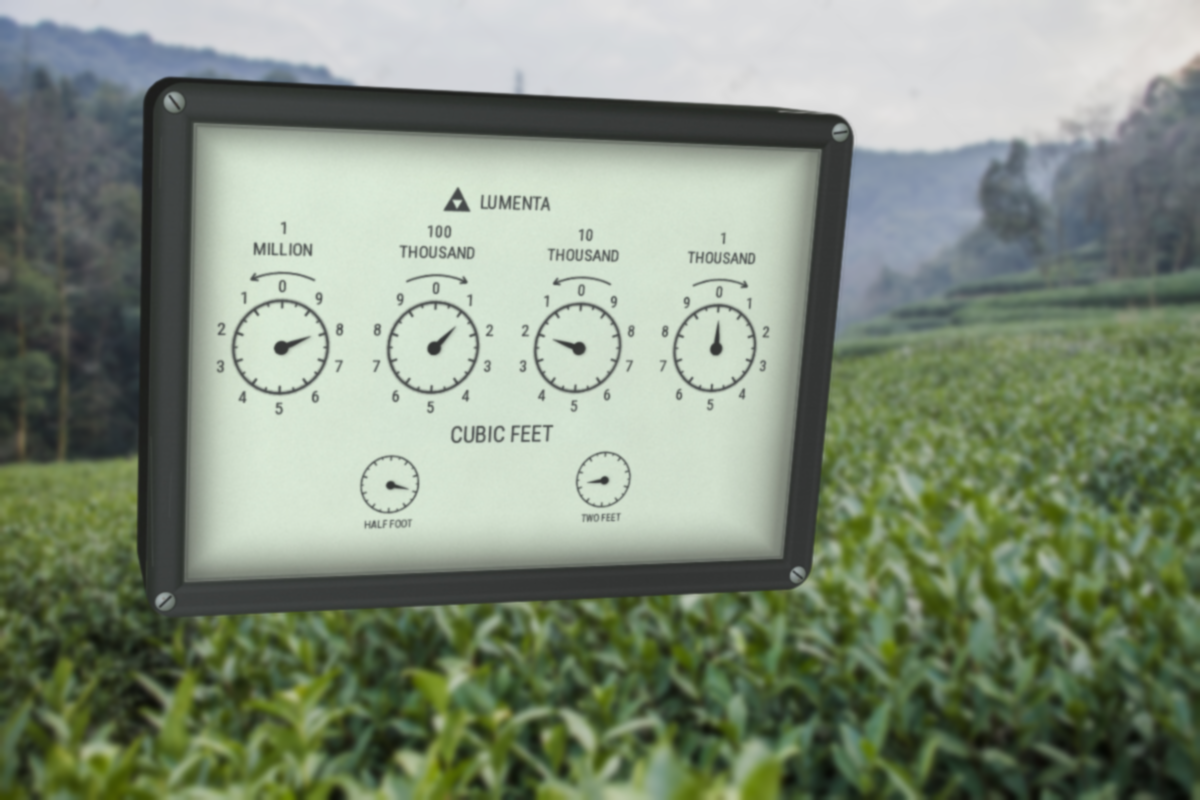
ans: ft³ 812000
